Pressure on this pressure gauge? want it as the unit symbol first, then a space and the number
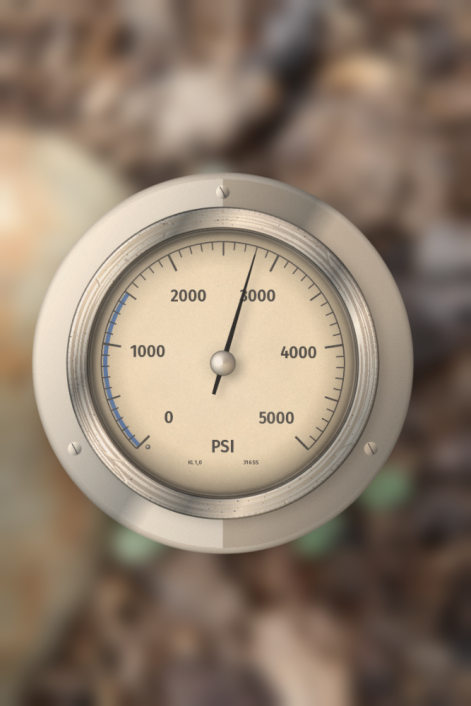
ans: psi 2800
